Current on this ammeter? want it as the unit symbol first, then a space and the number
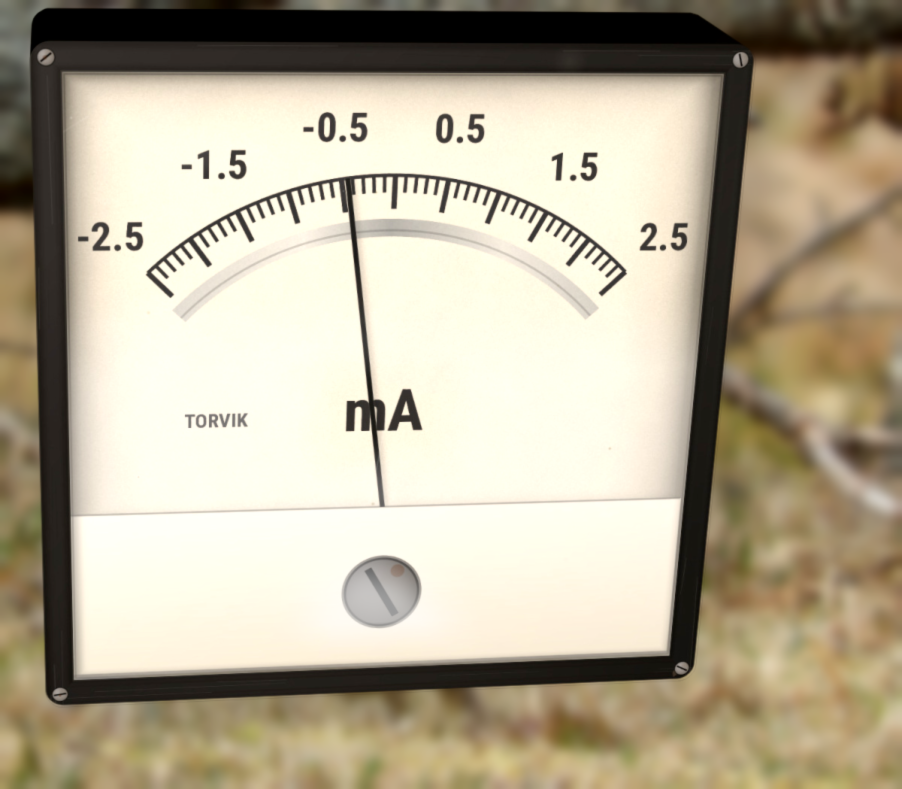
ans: mA -0.45
